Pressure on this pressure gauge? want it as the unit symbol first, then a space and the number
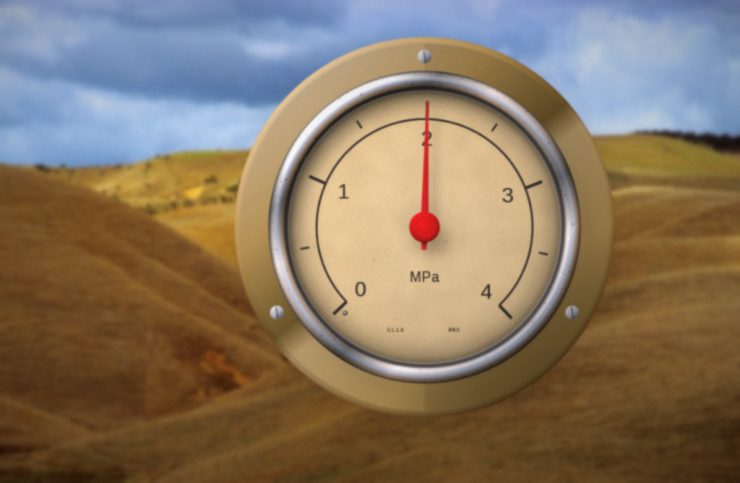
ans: MPa 2
